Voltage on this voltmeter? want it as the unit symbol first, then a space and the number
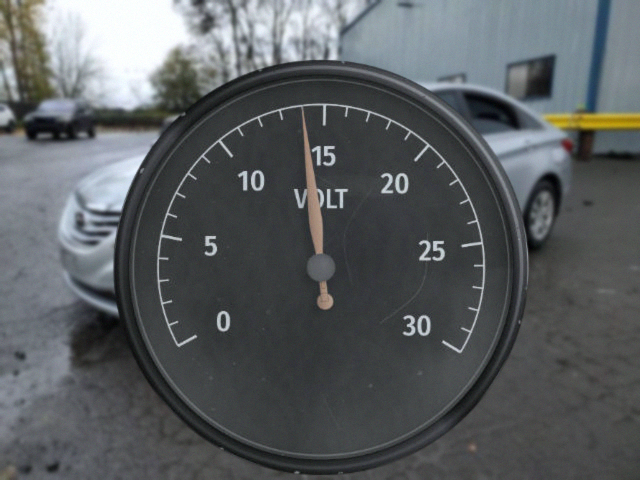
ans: V 14
